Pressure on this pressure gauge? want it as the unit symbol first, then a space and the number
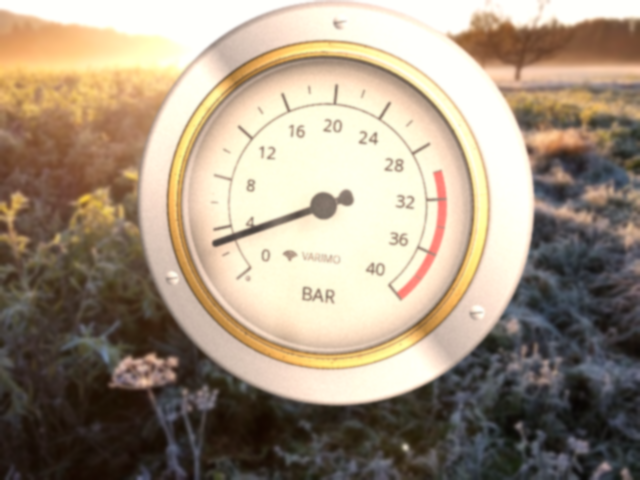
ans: bar 3
